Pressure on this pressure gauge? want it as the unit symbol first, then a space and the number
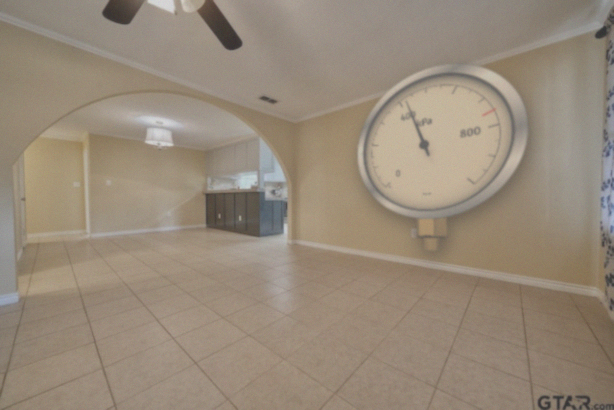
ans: kPa 425
